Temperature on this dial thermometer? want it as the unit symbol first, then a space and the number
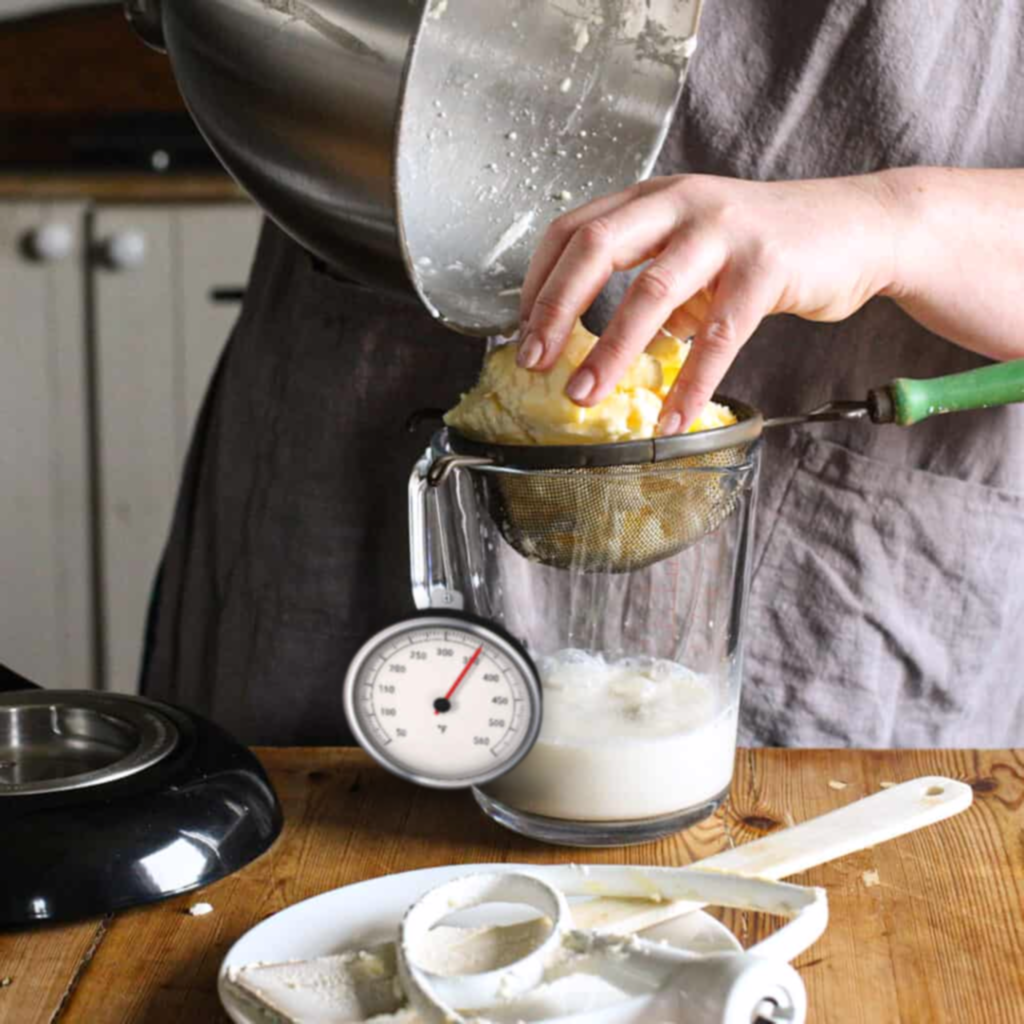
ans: °F 350
